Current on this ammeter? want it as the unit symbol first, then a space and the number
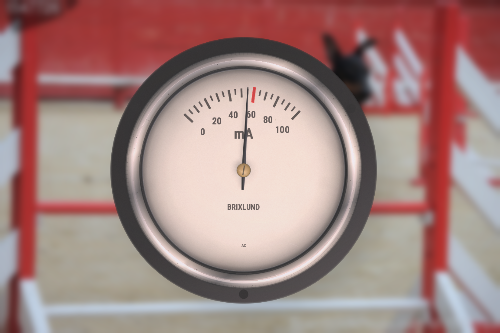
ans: mA 55
